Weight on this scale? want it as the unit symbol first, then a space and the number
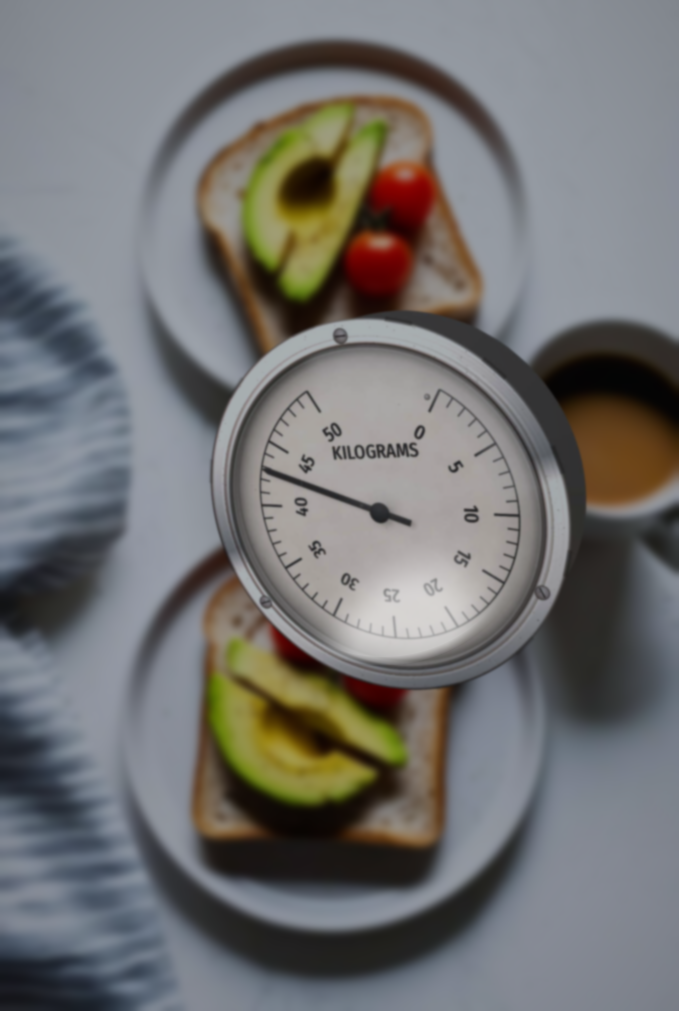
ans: kg 43
